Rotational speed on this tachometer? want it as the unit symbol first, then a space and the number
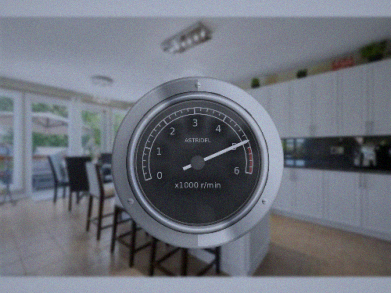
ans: rpm 5000
